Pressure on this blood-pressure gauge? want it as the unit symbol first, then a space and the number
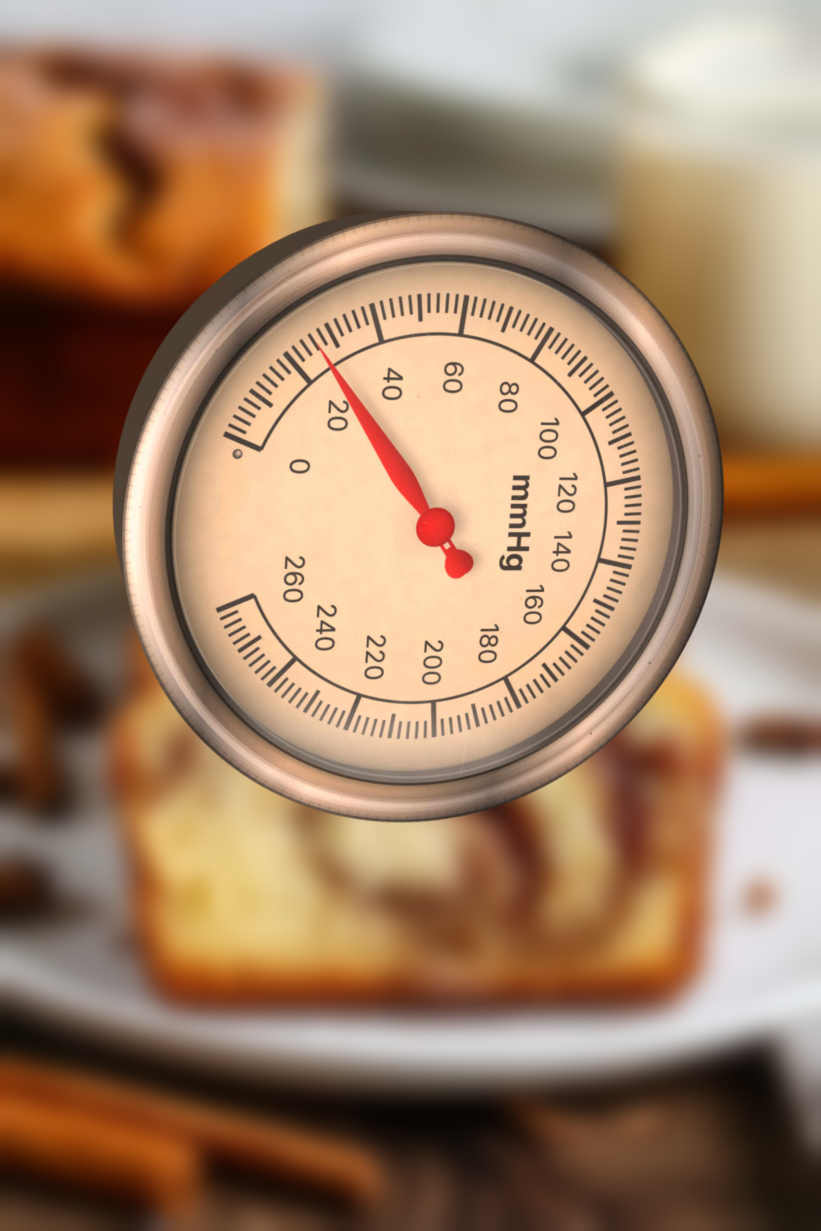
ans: mmHg 26
